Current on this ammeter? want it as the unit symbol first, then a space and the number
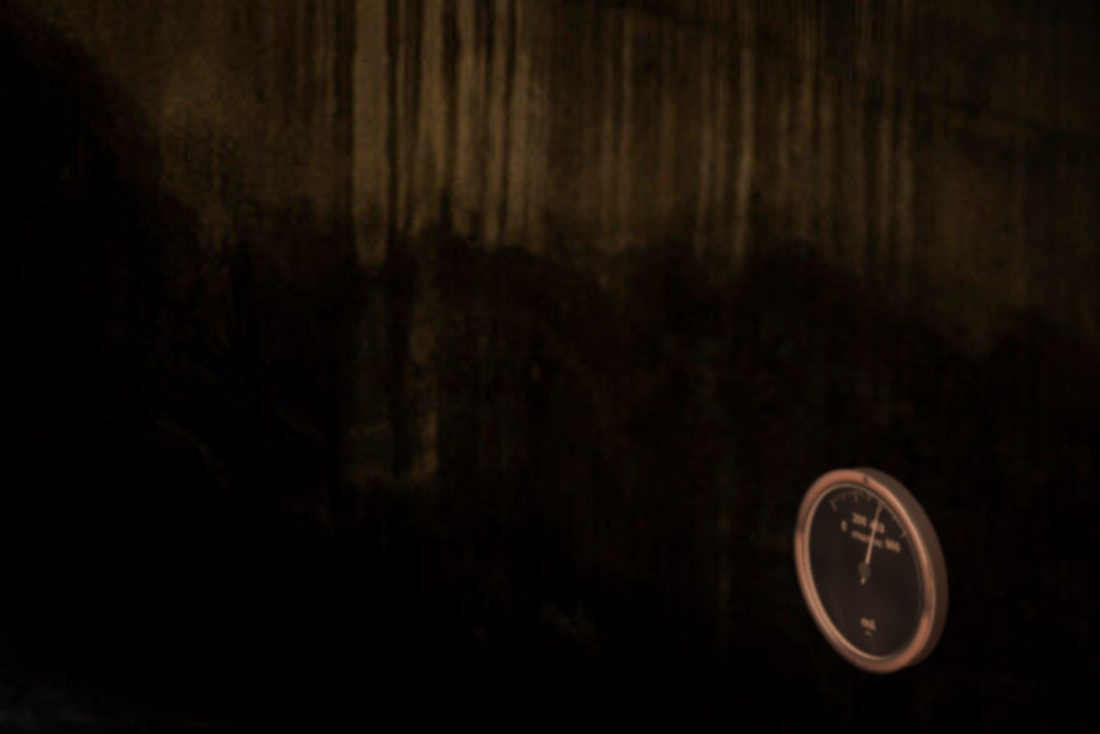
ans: mA 400
